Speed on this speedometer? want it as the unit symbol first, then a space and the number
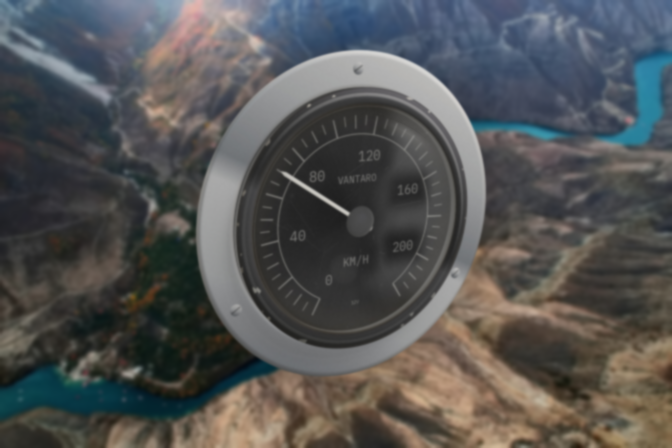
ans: km/h 70
